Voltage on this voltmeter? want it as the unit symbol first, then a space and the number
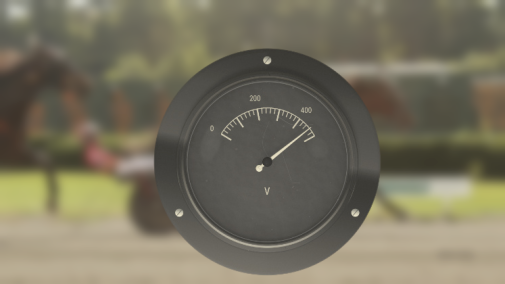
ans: V 460
